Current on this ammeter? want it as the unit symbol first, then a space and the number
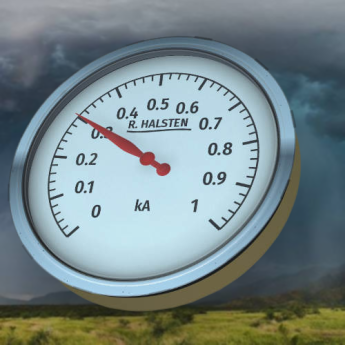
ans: kA 0.3
